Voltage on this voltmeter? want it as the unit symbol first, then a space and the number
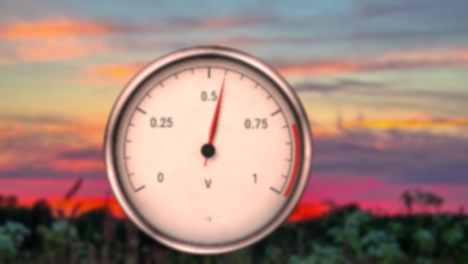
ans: V 0.55
